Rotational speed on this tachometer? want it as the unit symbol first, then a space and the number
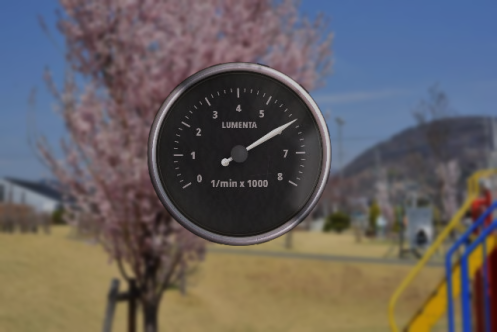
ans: rpm 6000
